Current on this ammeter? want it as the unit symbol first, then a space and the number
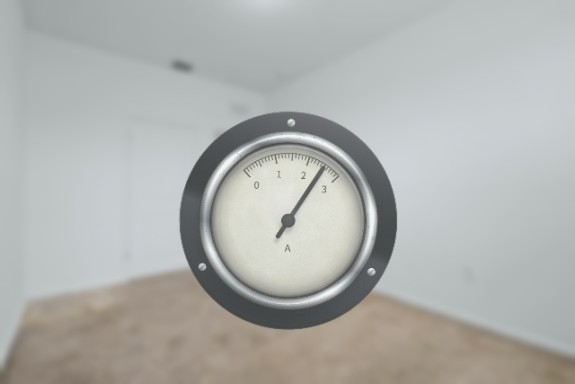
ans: A 2.5
